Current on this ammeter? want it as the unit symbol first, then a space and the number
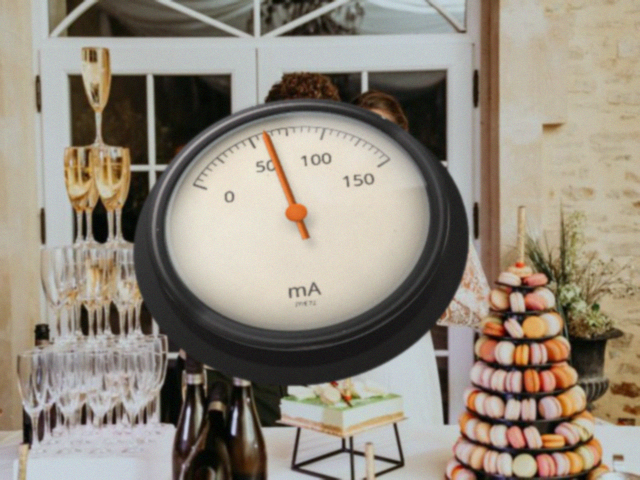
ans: mA 60
